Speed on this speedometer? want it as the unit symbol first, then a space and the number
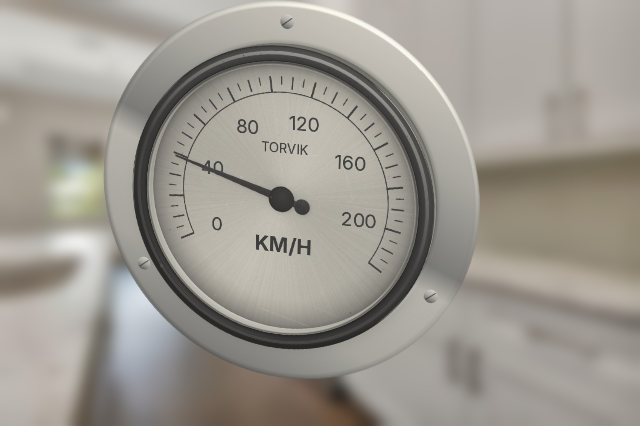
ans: km/h 40
